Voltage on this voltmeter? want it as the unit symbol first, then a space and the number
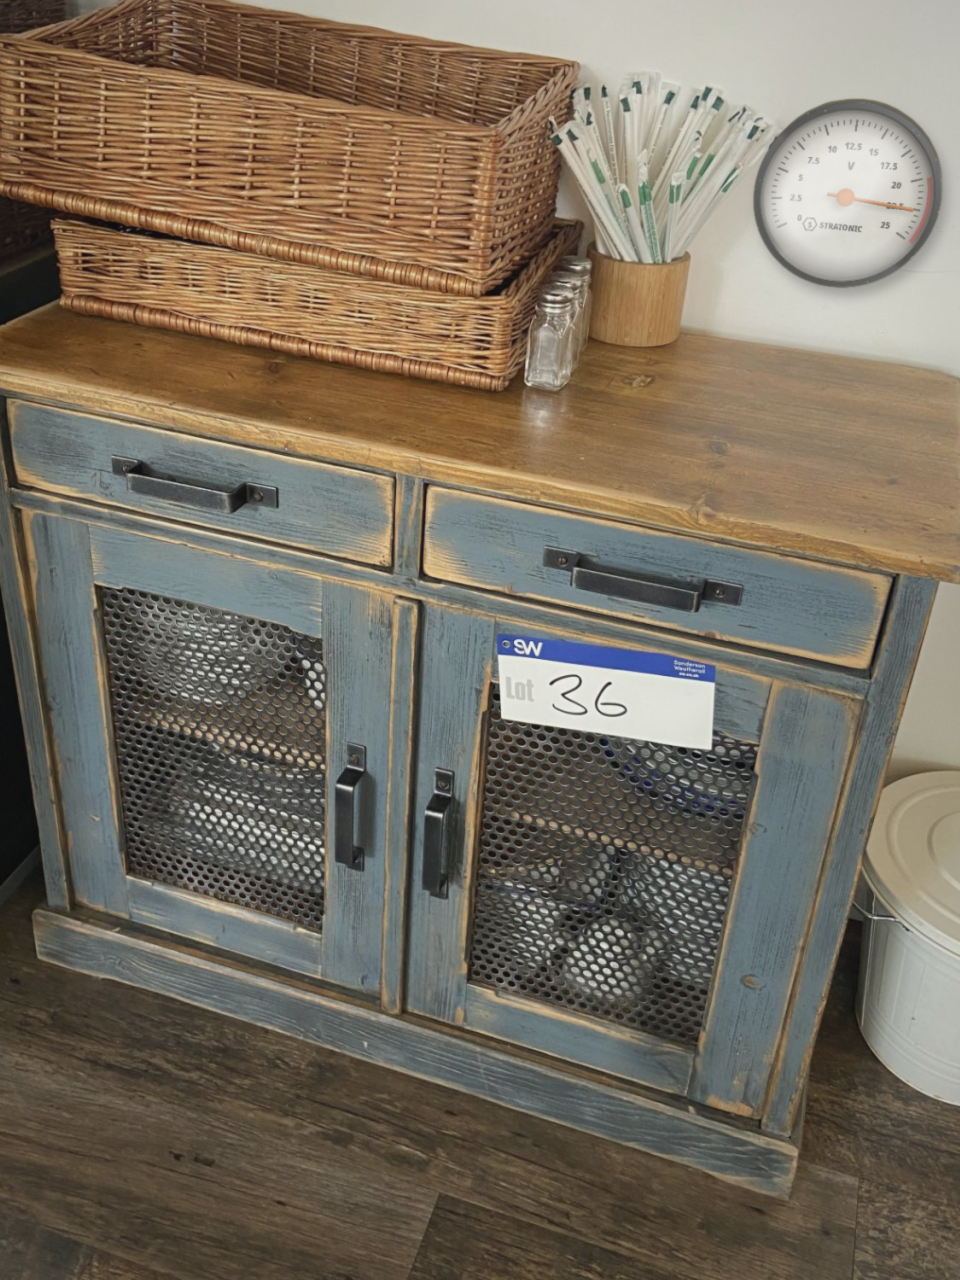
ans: V 22.5
